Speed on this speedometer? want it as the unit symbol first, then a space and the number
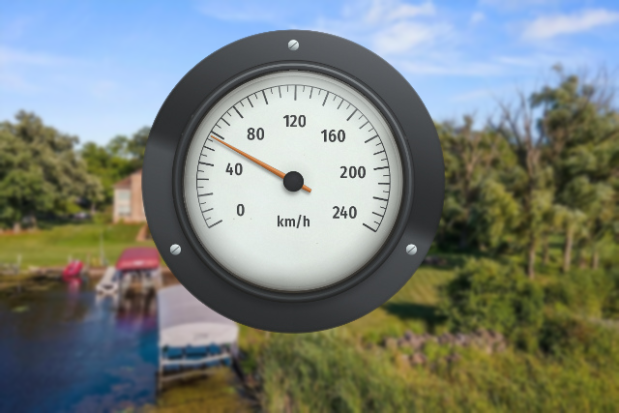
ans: km/h 57.5
